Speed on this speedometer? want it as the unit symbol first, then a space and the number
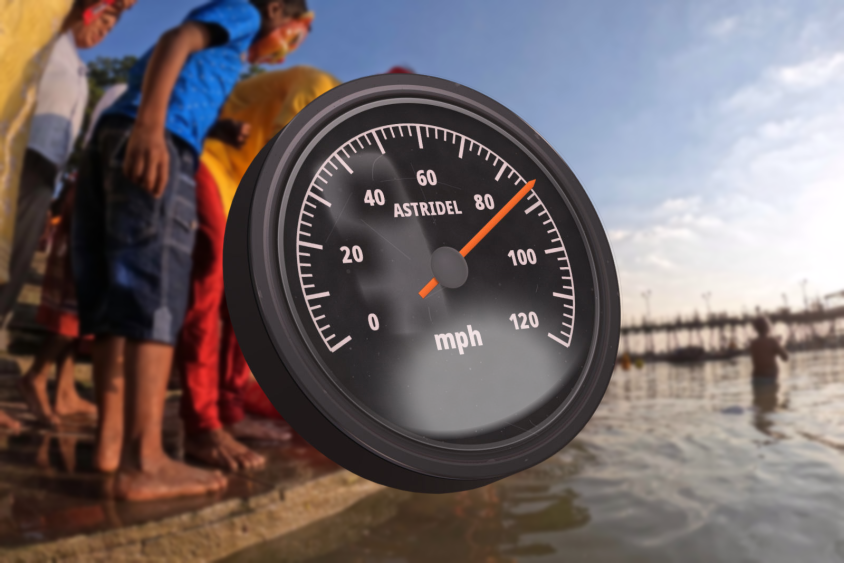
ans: mph 86
